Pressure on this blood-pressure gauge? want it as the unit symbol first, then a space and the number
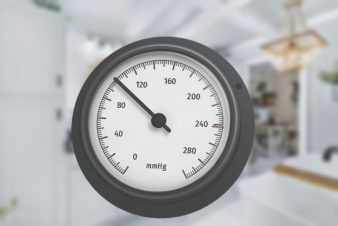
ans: mmHg 100
